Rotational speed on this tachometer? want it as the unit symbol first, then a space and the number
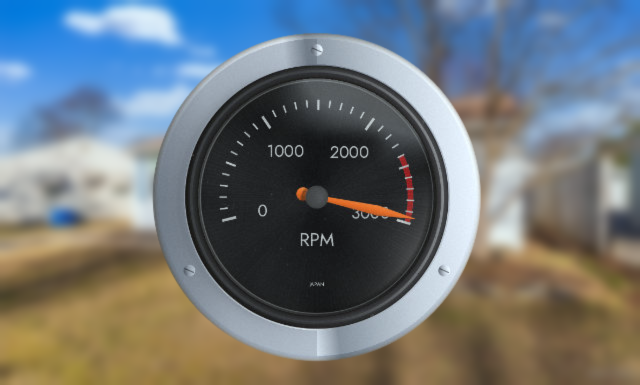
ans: rpm 2950
